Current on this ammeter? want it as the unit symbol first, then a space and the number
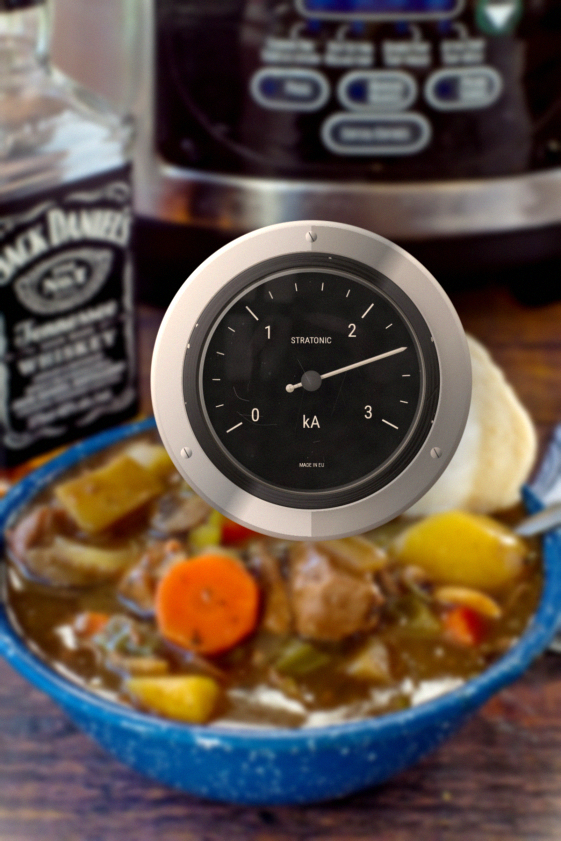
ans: kA 2.4
